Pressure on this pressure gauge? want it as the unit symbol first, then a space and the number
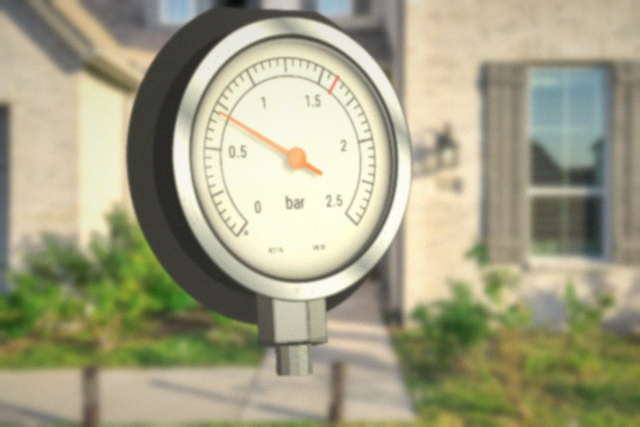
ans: bar 0.7
